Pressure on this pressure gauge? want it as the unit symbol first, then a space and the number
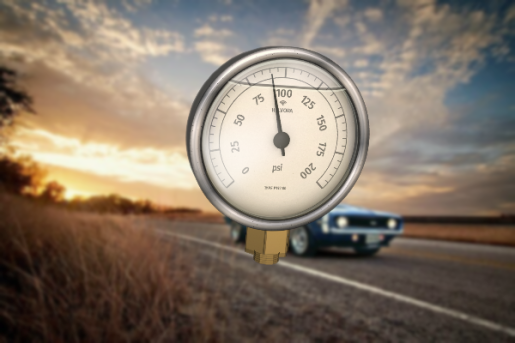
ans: psi 90
